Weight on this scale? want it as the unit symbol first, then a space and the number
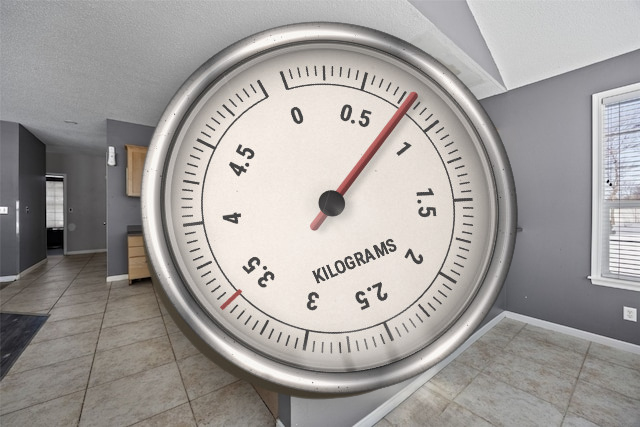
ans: kg 0.8
